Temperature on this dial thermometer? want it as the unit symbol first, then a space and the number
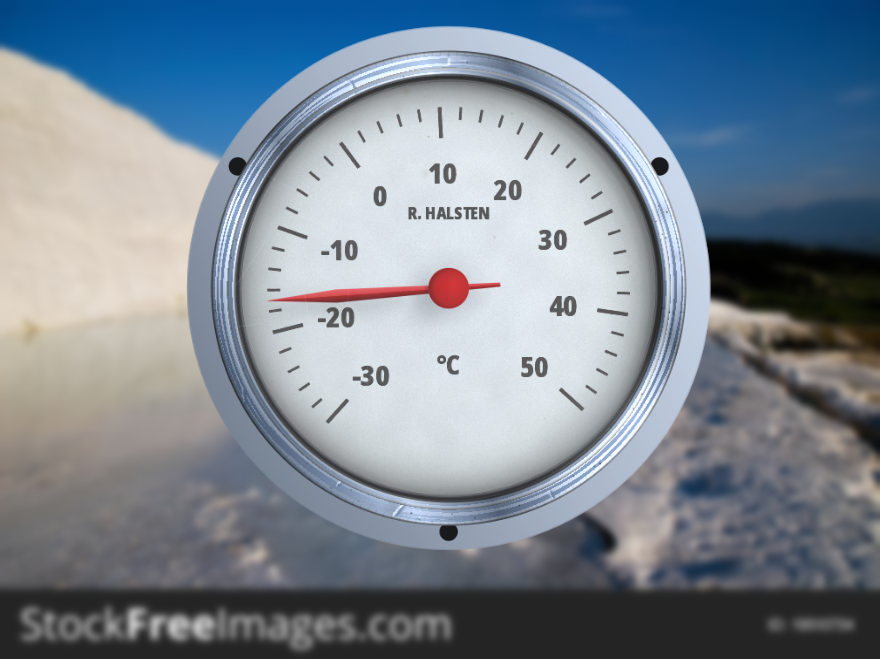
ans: °C -17
